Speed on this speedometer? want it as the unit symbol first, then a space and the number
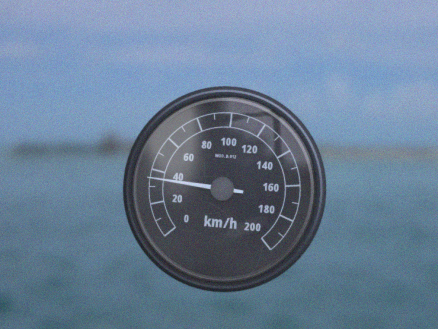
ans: km/h 35
